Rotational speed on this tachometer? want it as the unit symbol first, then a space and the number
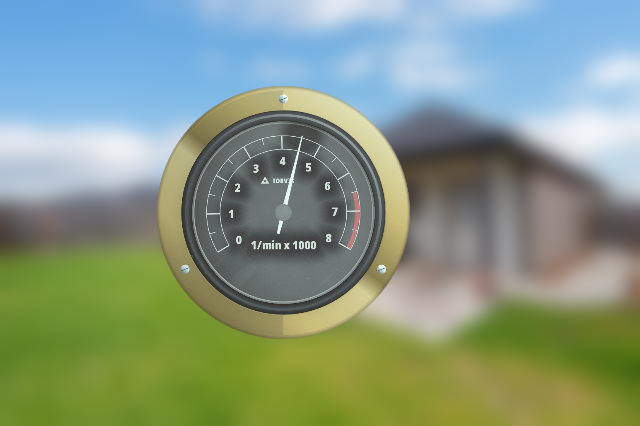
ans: rpm 4500
